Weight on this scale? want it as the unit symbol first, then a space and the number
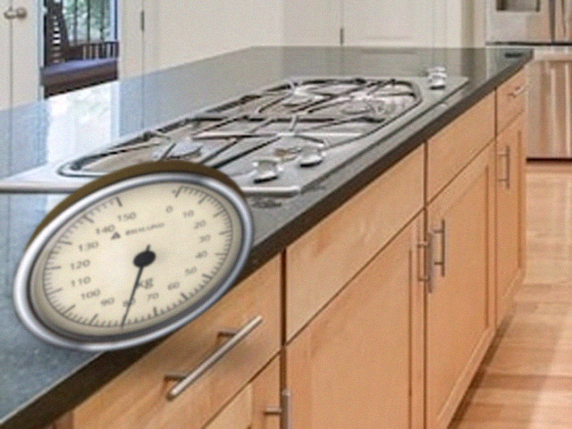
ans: kg 80
